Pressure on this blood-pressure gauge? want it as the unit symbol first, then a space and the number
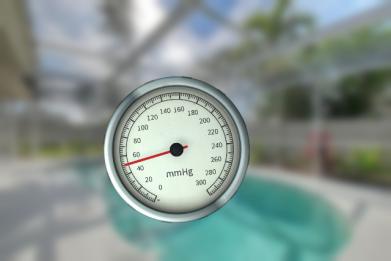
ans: mmHg 50
